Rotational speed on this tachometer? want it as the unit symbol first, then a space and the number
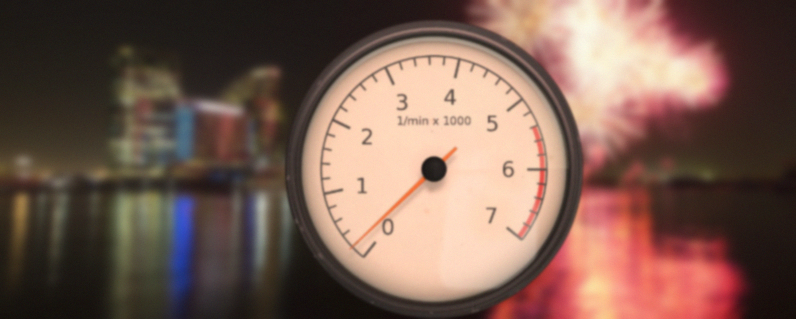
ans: rpm 200
